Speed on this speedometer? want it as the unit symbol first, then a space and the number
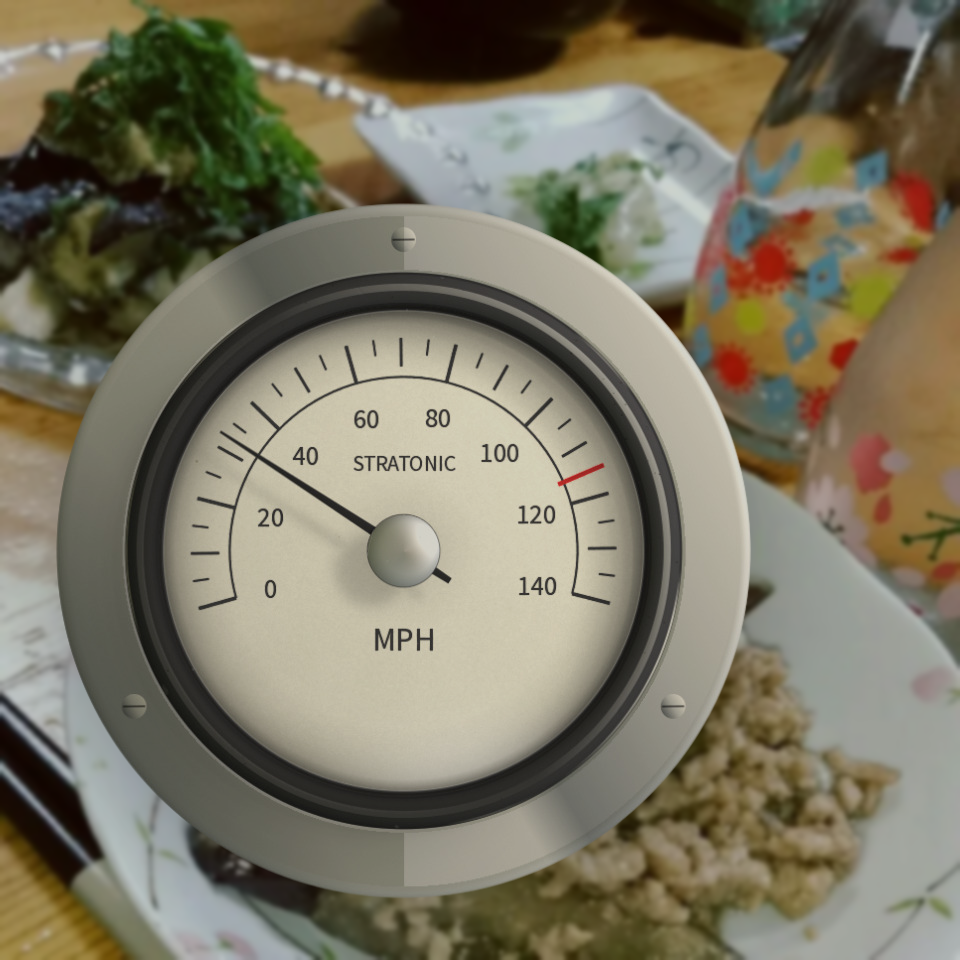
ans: mph 32.5
